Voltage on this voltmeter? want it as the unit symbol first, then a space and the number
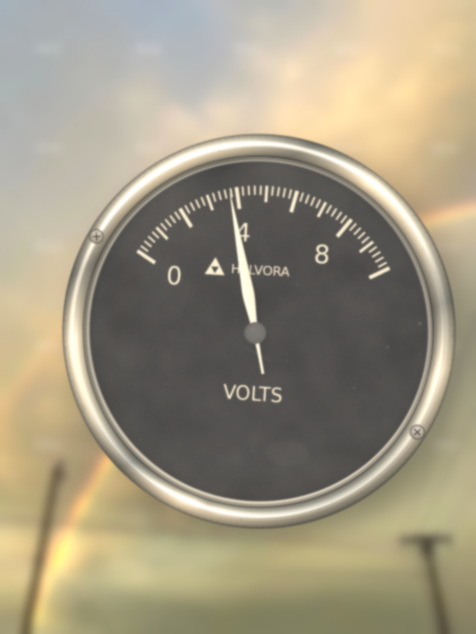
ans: V 3.8
